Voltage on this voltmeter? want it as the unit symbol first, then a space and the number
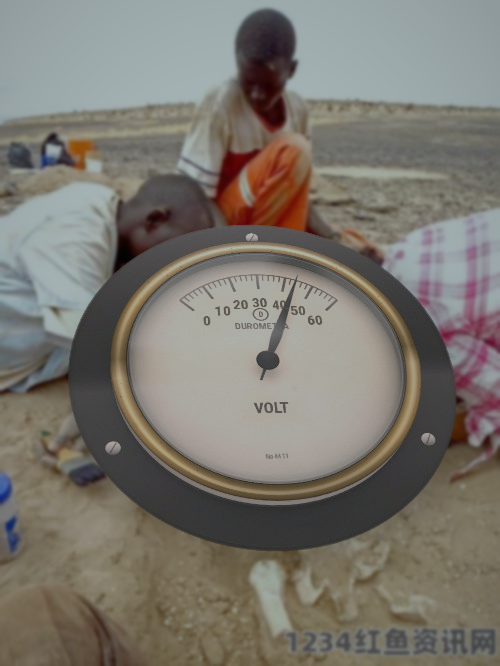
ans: V 44
